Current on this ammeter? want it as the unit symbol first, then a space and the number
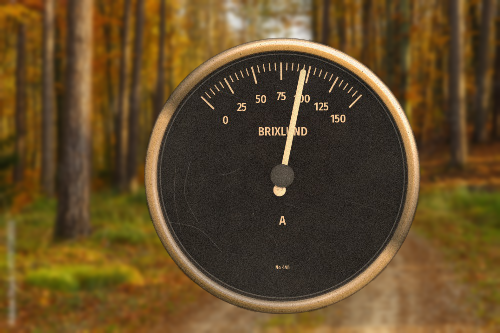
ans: A 95
